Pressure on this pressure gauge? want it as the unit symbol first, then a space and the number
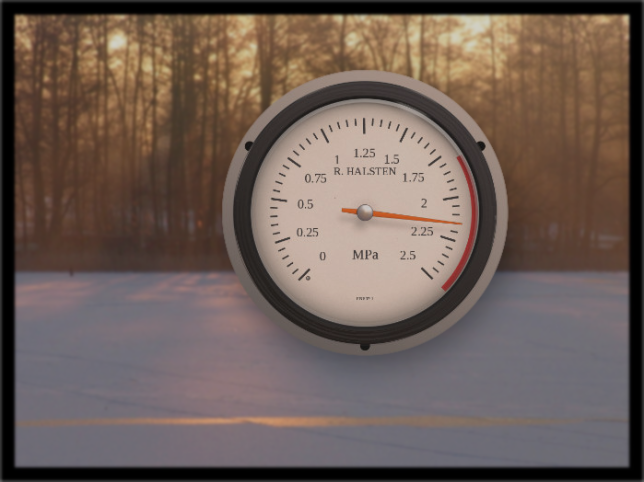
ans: MPa 2.15
